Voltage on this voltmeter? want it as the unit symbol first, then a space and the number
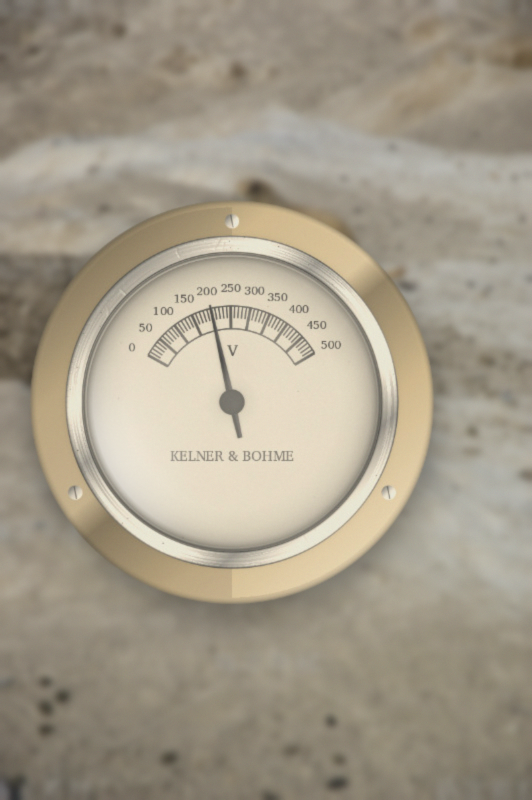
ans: V 200
